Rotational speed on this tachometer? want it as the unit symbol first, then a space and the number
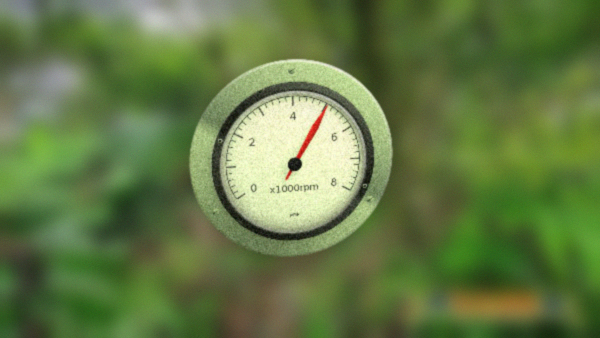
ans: rpm 5000
